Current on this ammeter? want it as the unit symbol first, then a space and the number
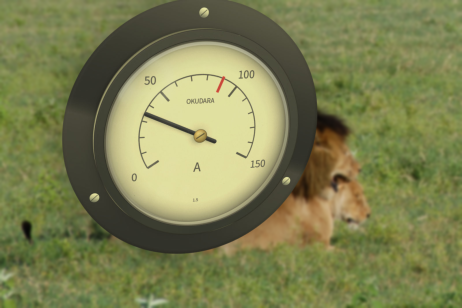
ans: A 35
